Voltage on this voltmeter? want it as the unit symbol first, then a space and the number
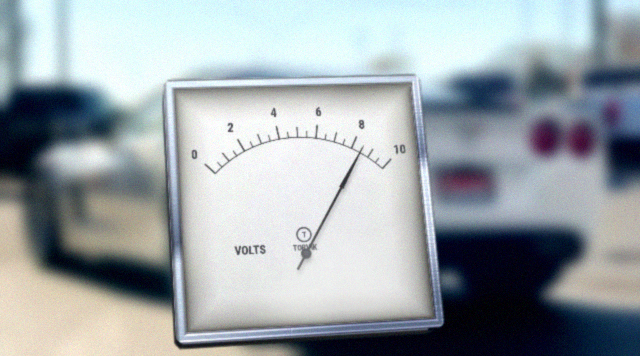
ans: V 8.5
